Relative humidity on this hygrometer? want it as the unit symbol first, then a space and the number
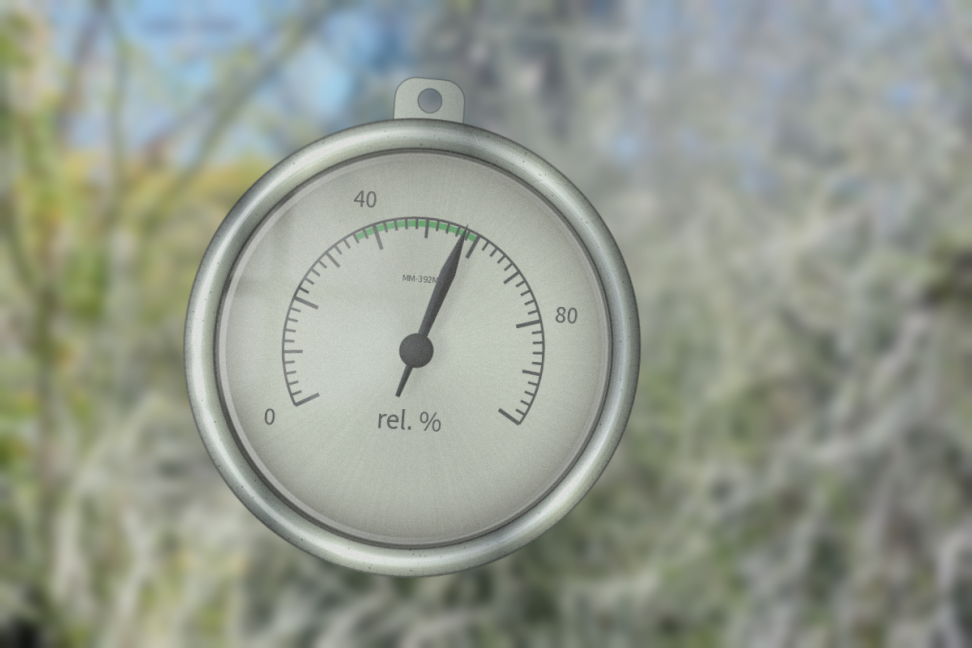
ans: % 57
